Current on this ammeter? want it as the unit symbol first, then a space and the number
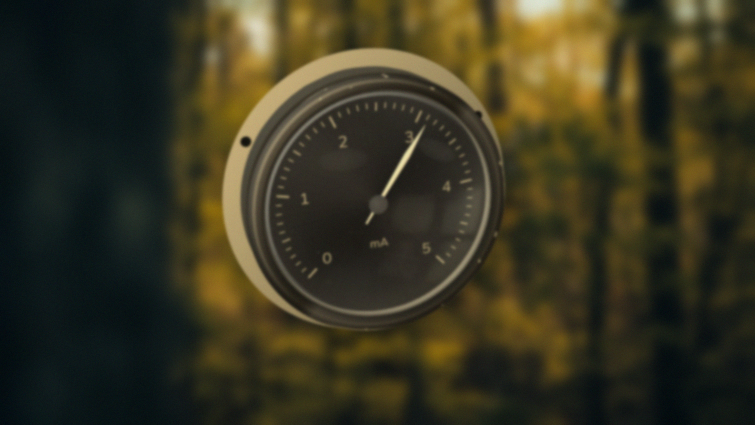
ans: mA 3.1
